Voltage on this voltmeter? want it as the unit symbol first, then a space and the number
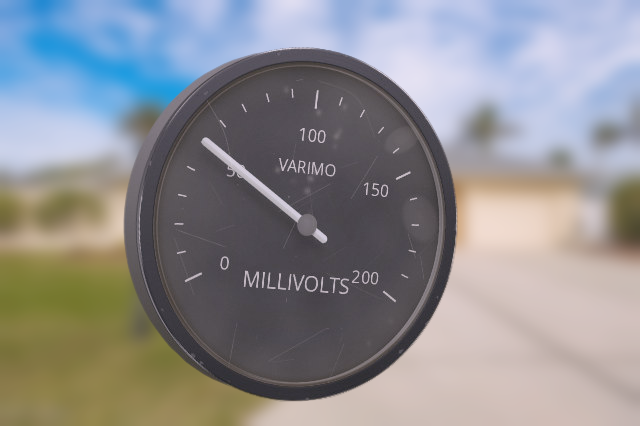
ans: mV 50
